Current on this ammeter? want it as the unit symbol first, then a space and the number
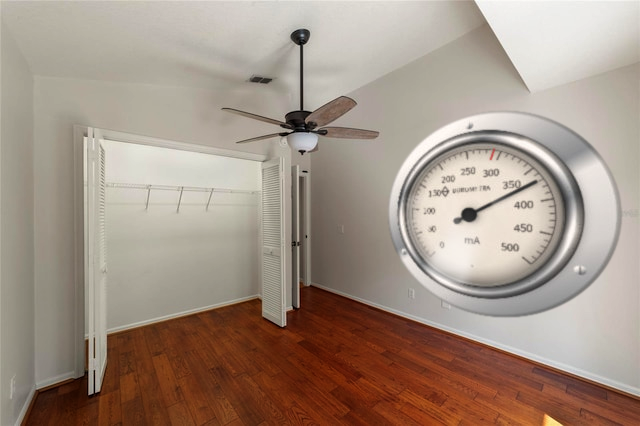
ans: mA 370
